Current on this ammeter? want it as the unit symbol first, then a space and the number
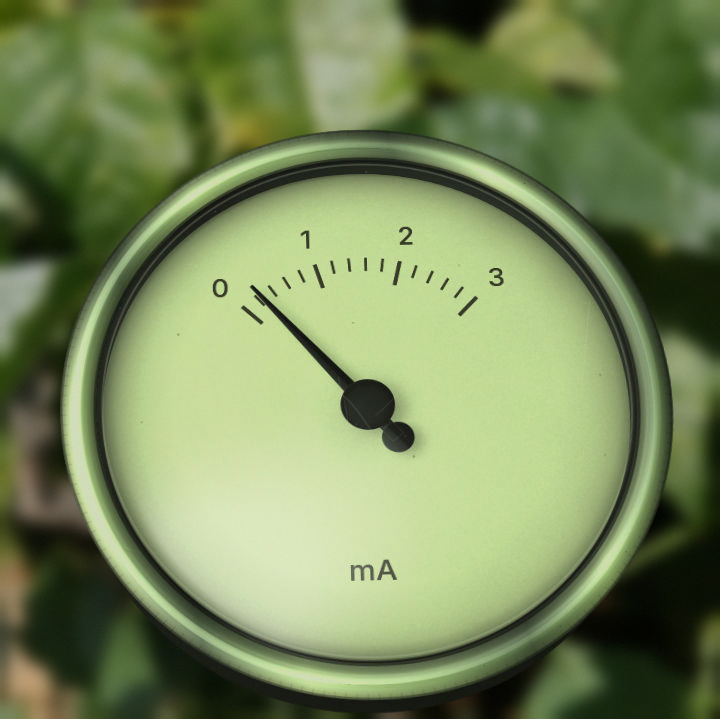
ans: mA 0.2
